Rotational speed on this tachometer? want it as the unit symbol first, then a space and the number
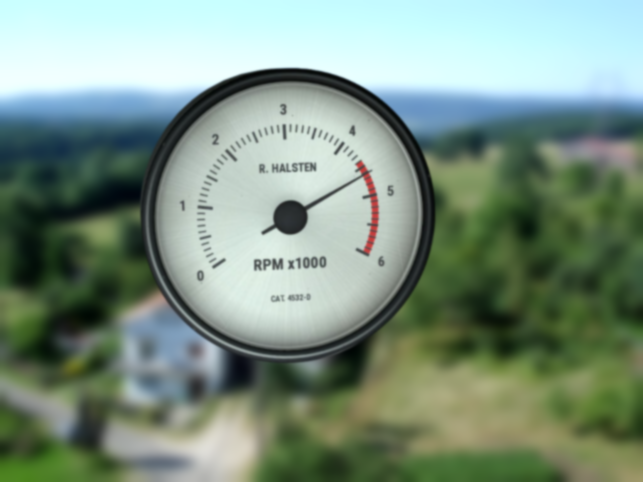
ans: rpm 4600
